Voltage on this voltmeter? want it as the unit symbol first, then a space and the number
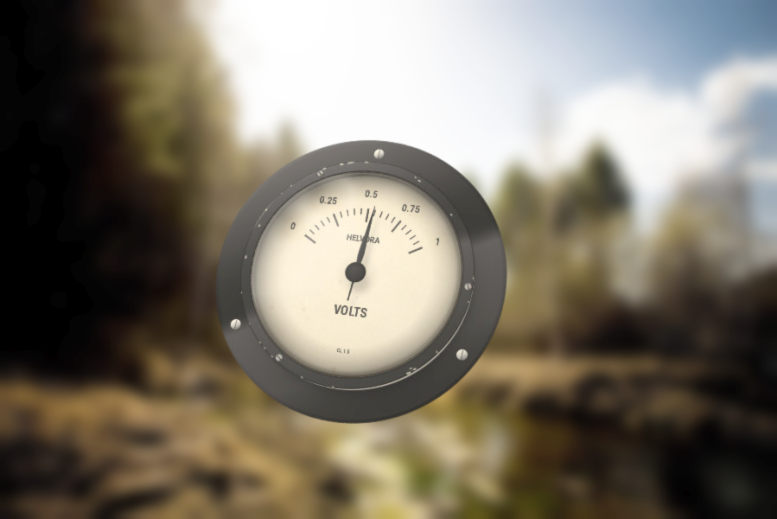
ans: V 0.55
